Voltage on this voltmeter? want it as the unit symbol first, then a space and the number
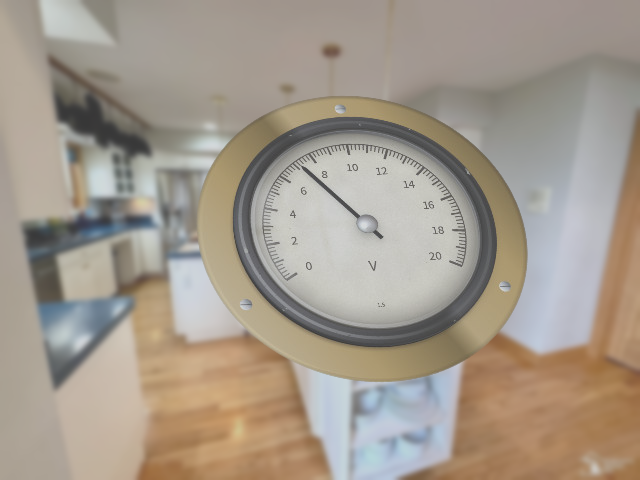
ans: V 7
